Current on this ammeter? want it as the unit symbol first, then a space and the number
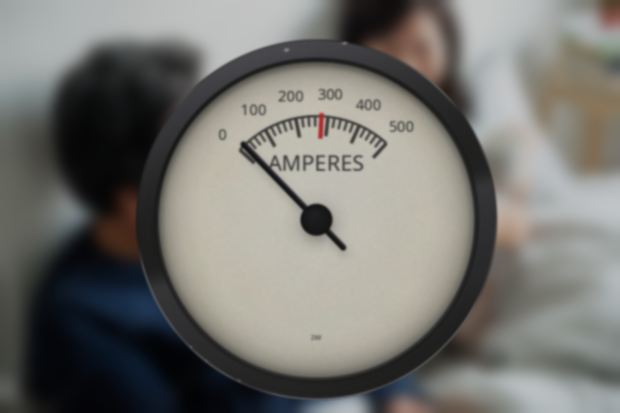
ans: A 20
